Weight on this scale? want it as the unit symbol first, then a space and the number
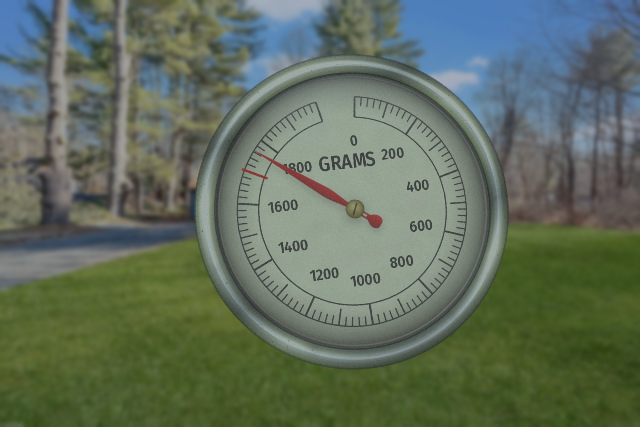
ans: g 1760
